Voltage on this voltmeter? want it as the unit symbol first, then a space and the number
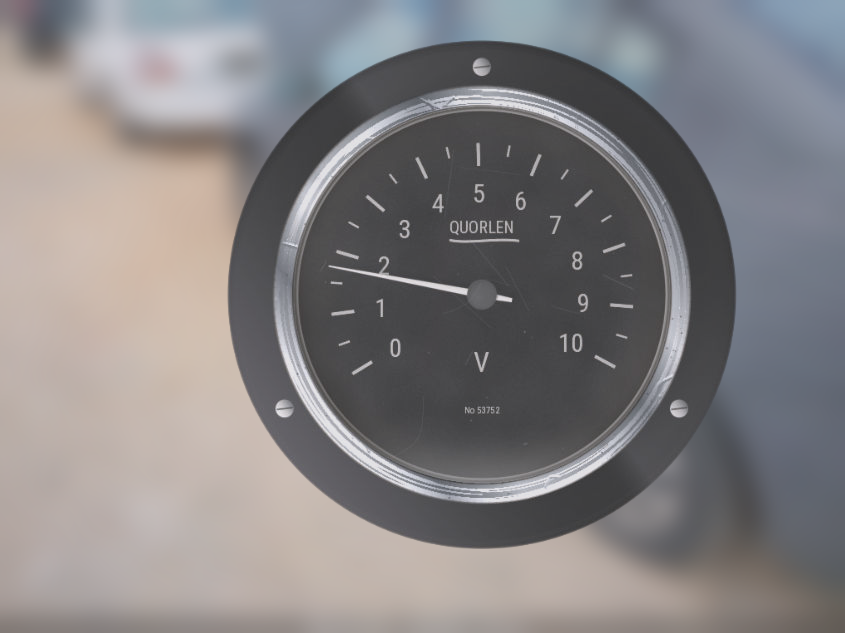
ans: V 1.75
